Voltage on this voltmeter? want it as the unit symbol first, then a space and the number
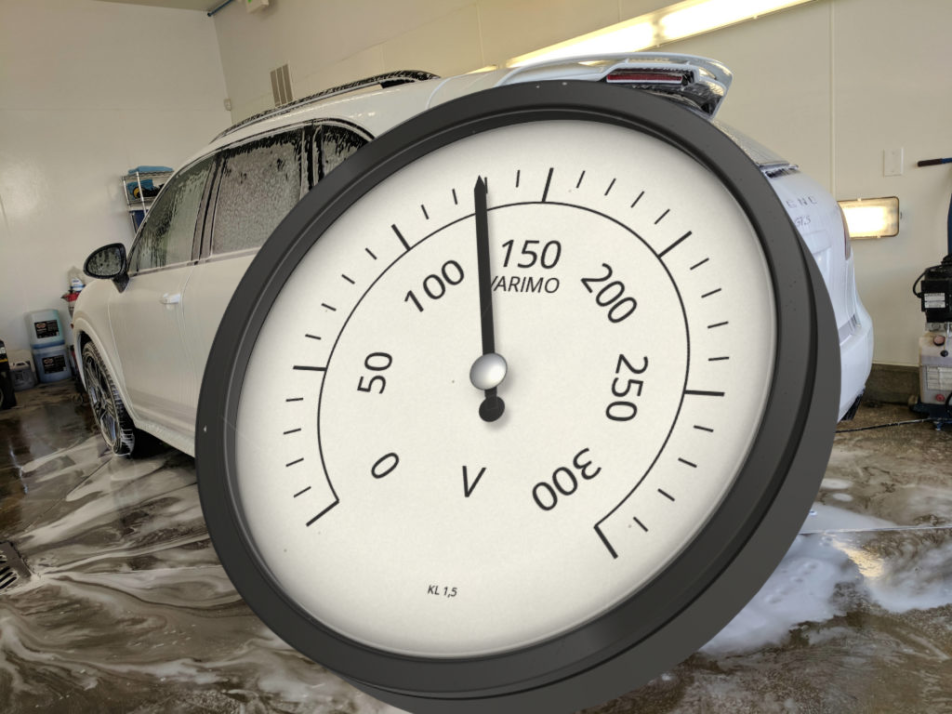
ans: V 130
